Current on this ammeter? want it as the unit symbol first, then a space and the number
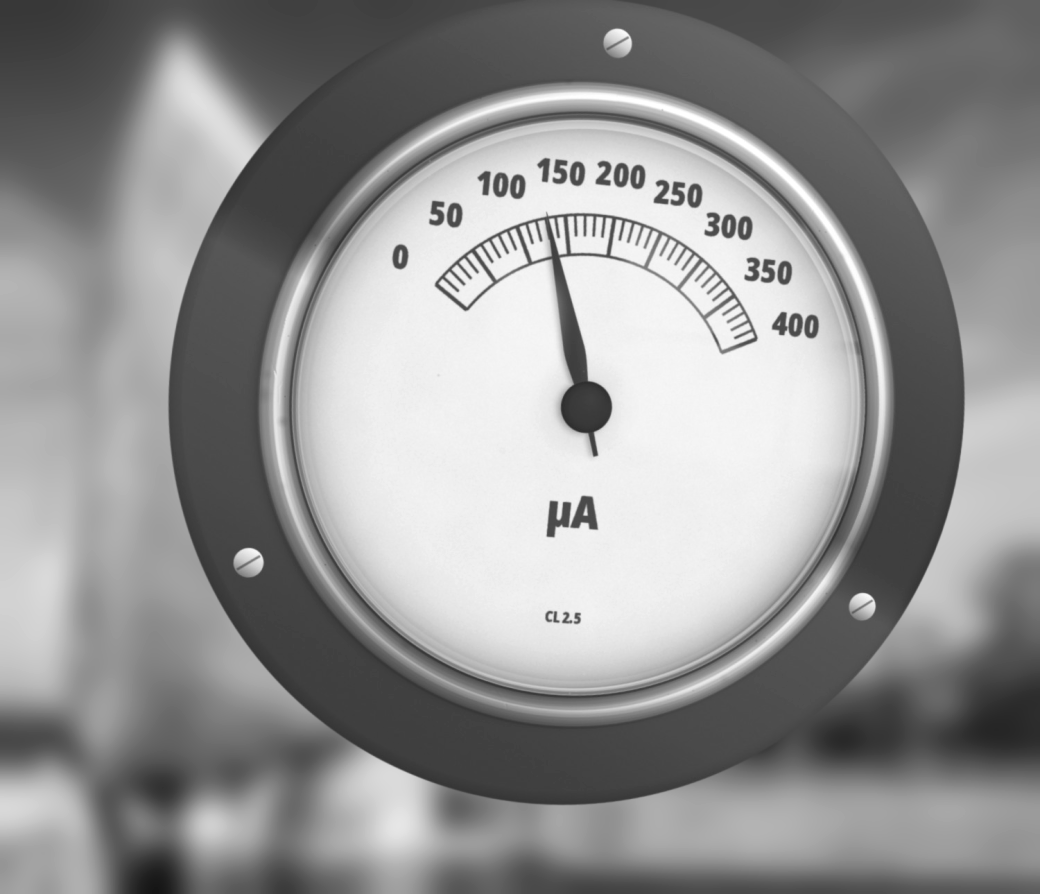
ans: µA 130
